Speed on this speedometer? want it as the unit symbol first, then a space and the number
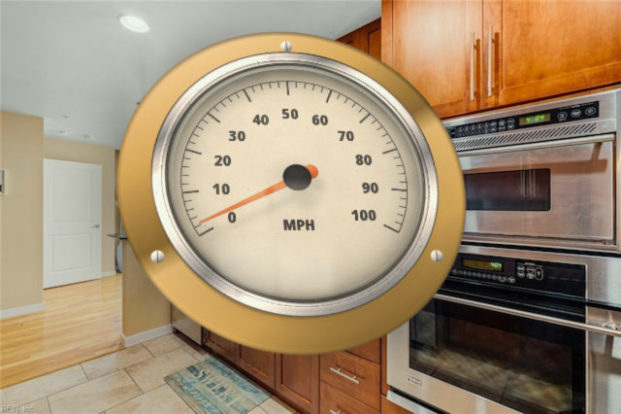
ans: mph 2
